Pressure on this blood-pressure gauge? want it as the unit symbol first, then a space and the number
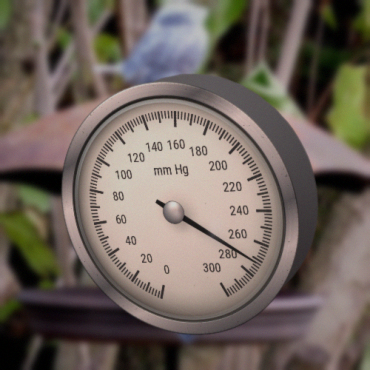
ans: mmHg 270
